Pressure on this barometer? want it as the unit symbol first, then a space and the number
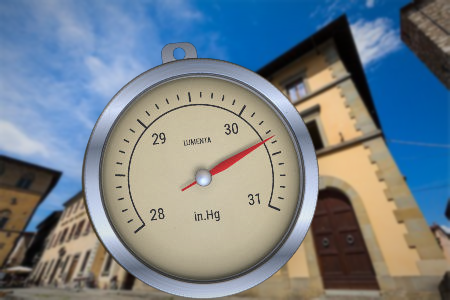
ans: inHg 30.35
